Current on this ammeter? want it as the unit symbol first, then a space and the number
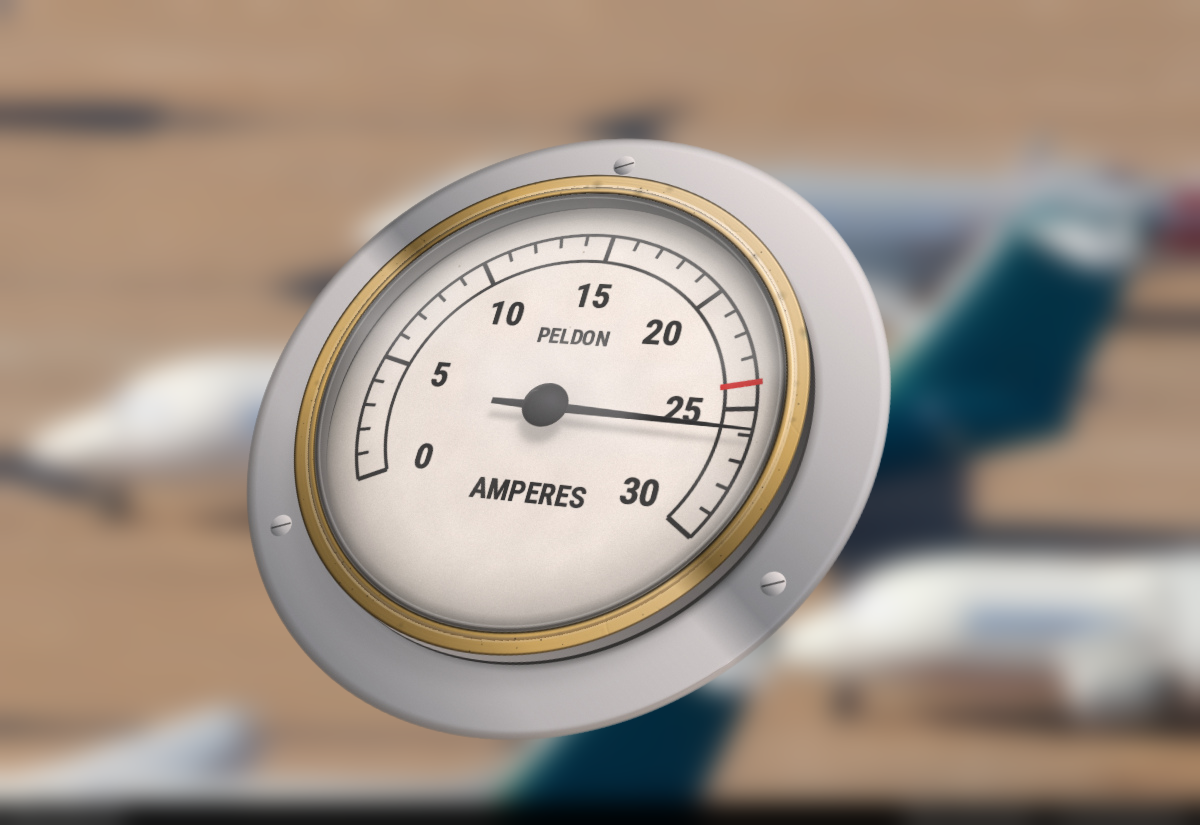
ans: A 26
